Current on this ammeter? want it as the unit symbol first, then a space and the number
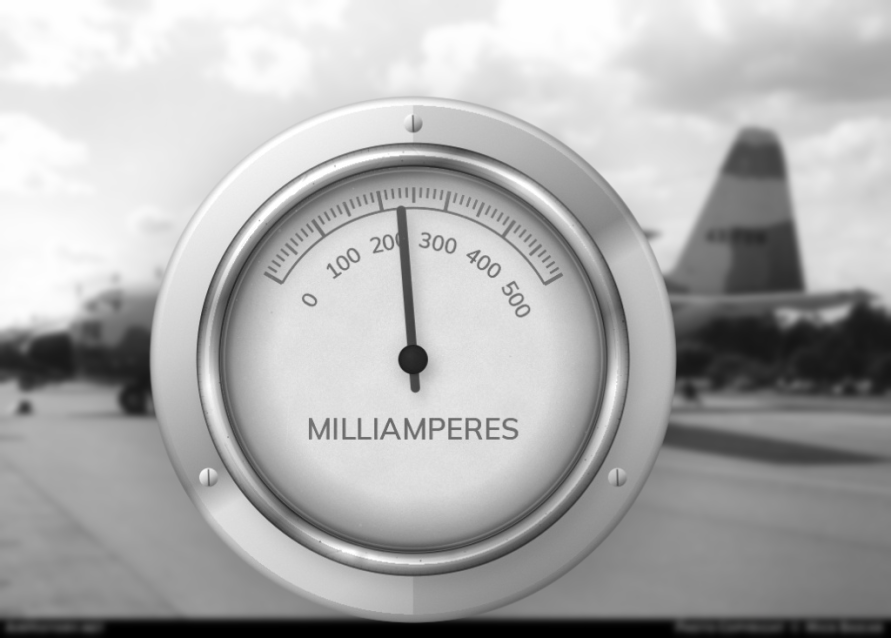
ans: mA 230
